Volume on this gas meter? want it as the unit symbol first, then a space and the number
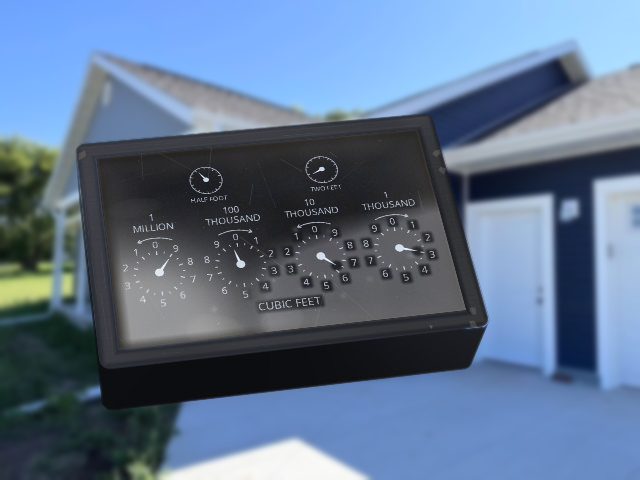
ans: ft³ 896300
